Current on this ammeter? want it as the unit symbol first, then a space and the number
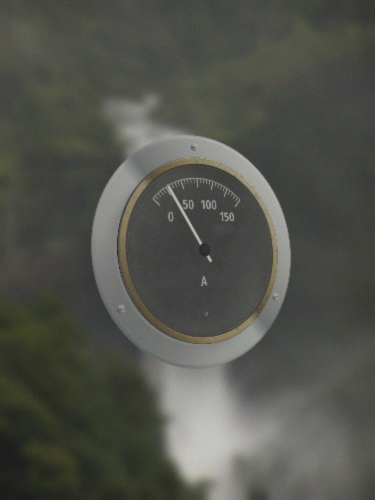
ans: A 25
